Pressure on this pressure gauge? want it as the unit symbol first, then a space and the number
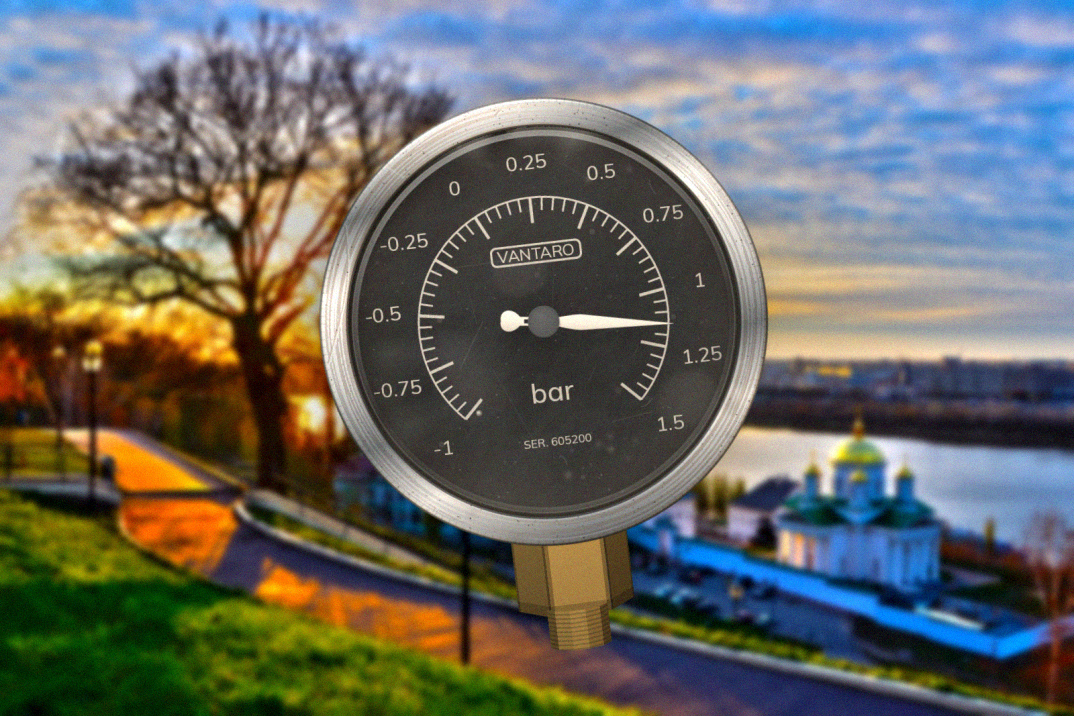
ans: bar 1.15
